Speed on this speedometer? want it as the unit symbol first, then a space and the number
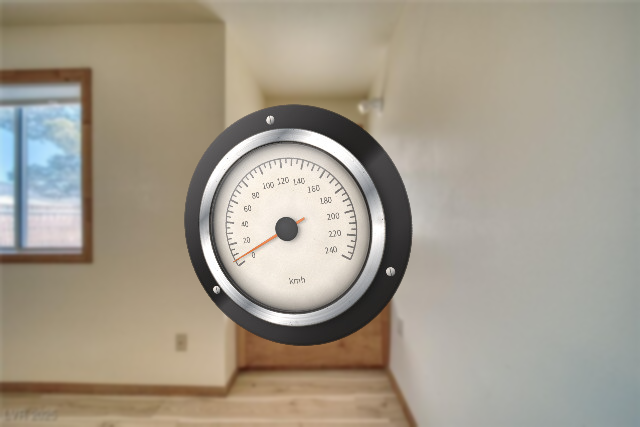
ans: km/h 5
